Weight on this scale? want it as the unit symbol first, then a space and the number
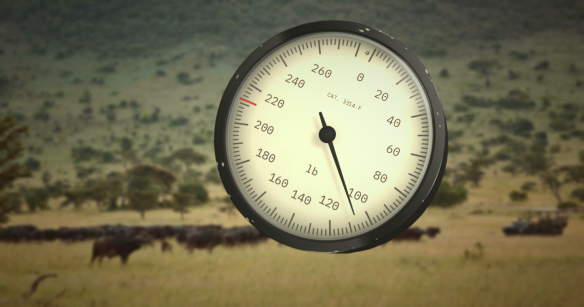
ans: lb 106
